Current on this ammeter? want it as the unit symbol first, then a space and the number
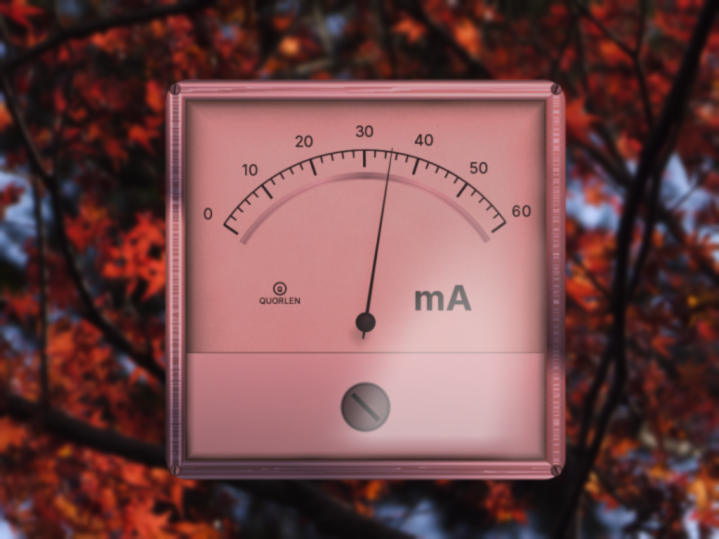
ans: mA 35
